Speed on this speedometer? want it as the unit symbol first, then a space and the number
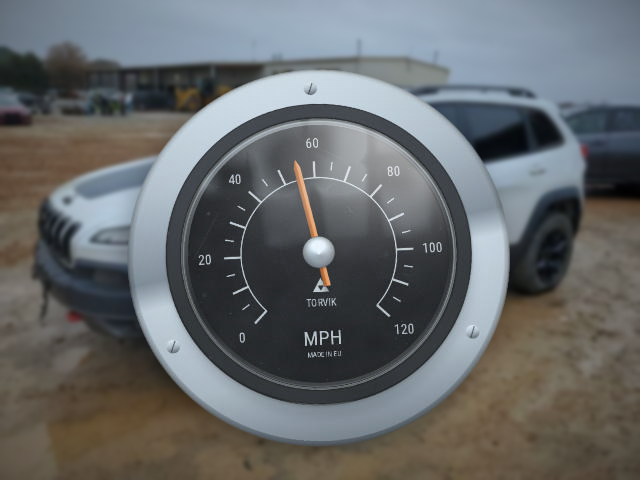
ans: mph 55
